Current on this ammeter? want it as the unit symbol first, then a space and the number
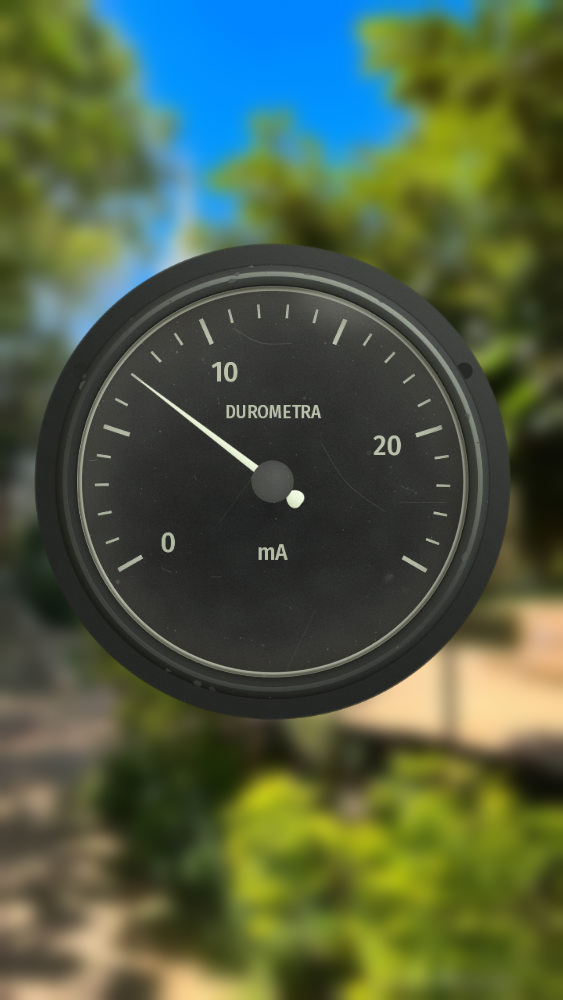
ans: mA 7
